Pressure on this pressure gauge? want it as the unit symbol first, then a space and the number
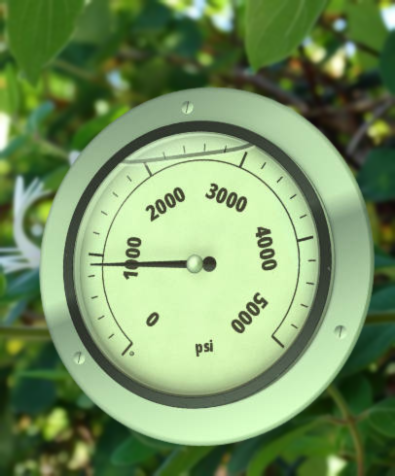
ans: psi 900
